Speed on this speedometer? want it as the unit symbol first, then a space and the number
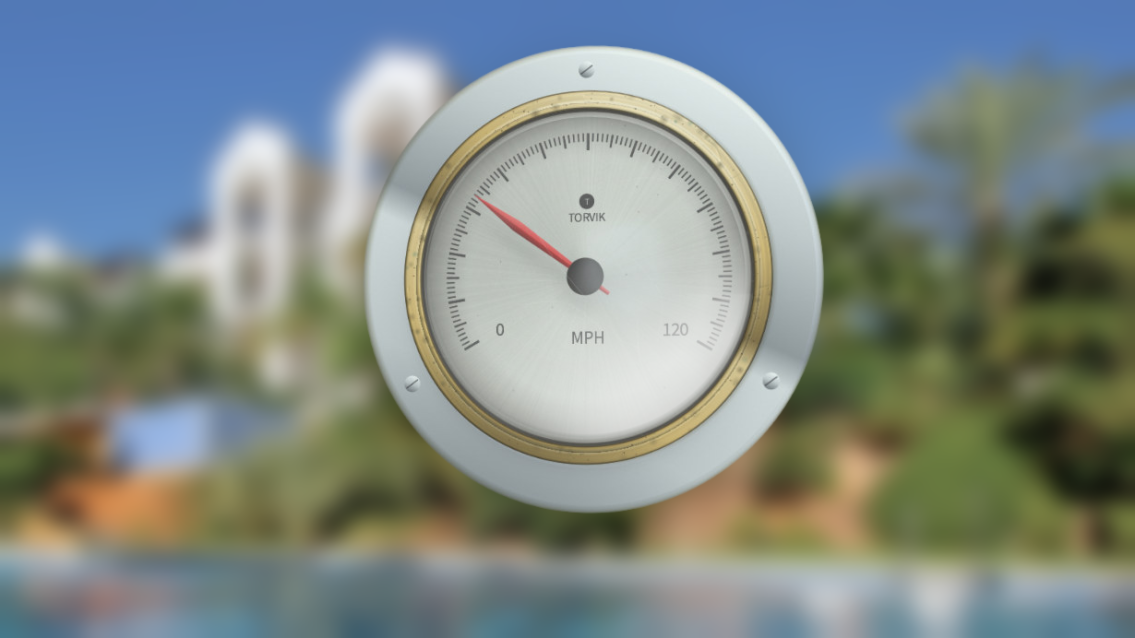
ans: mph 33
